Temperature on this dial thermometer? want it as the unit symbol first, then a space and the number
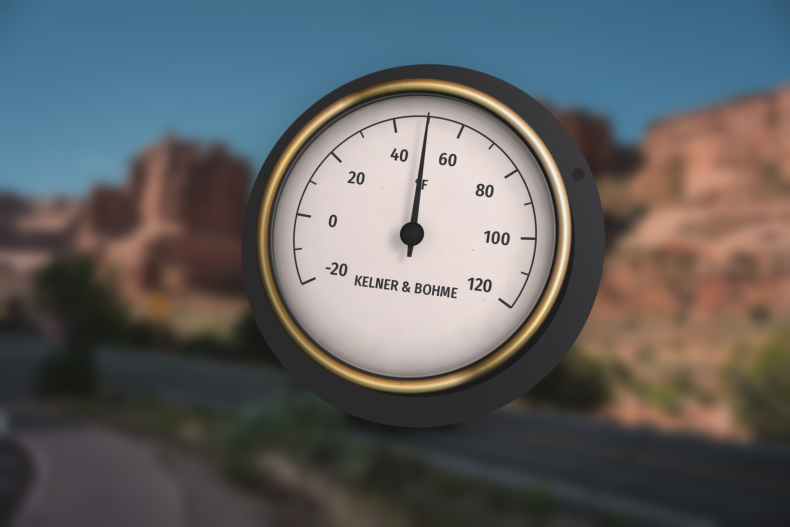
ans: °F 50
